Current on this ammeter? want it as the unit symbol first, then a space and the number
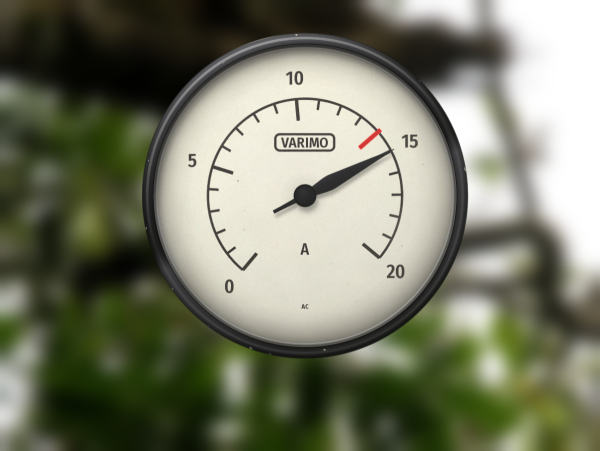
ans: A 15
